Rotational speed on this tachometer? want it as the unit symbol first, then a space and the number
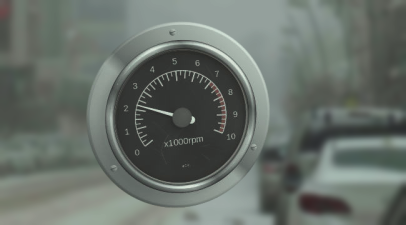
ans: rpm 2250
